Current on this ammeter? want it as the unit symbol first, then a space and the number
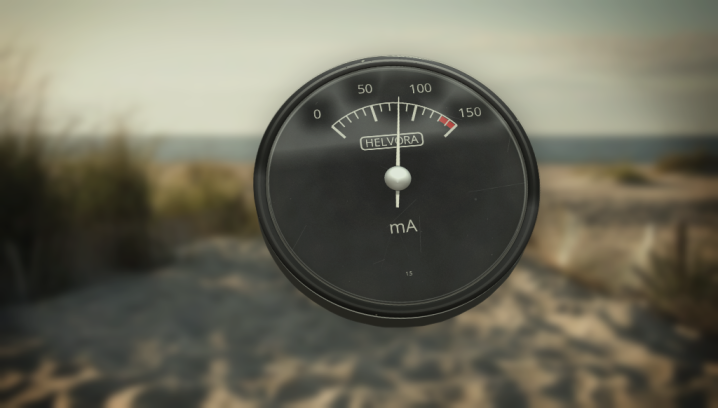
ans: mA 80
